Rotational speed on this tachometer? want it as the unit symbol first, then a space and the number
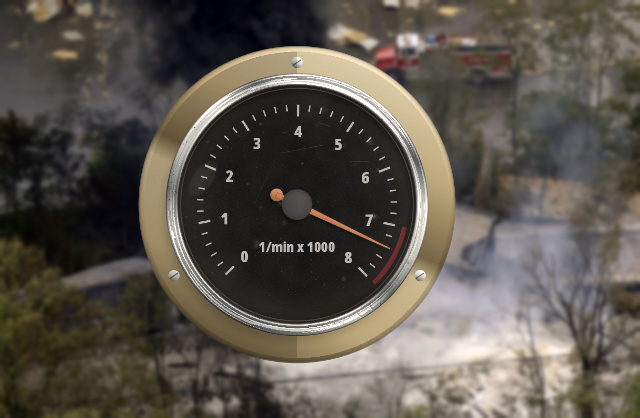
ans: rpm 7400
